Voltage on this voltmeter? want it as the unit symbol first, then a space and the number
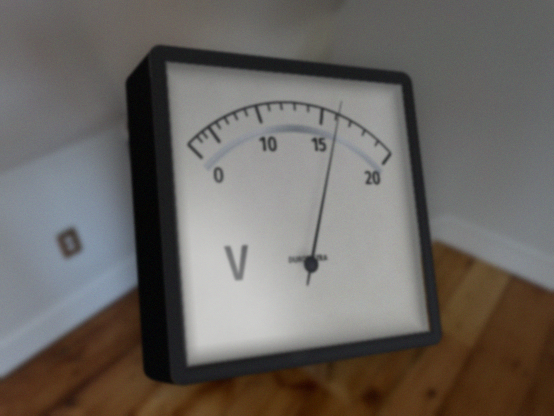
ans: V 16
